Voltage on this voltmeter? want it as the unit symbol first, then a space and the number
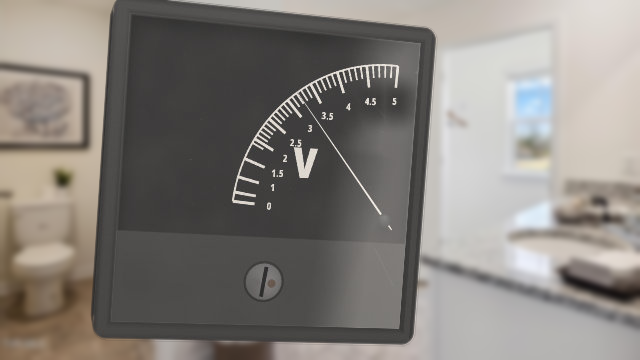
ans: V 3.2
